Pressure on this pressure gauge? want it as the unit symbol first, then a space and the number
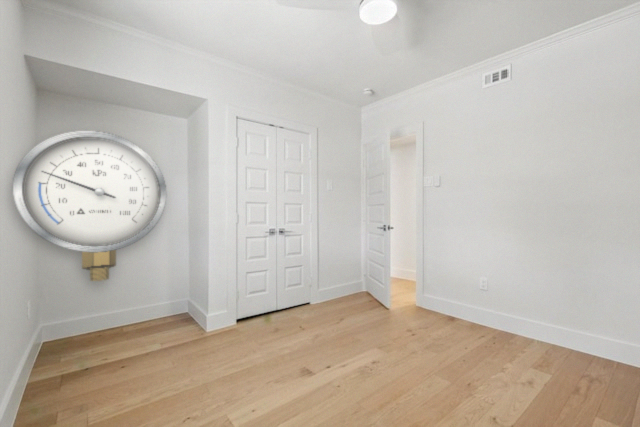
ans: kPa 25
